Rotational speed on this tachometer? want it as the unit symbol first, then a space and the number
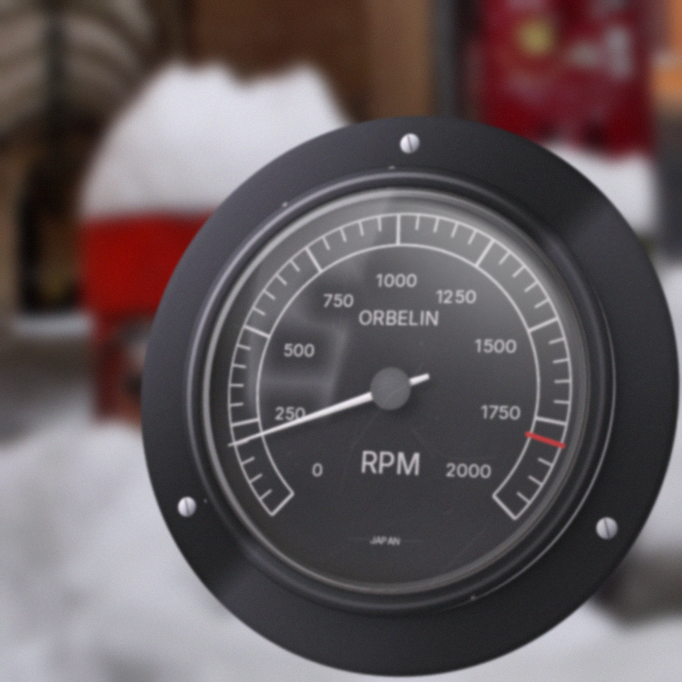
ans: rpm 200
